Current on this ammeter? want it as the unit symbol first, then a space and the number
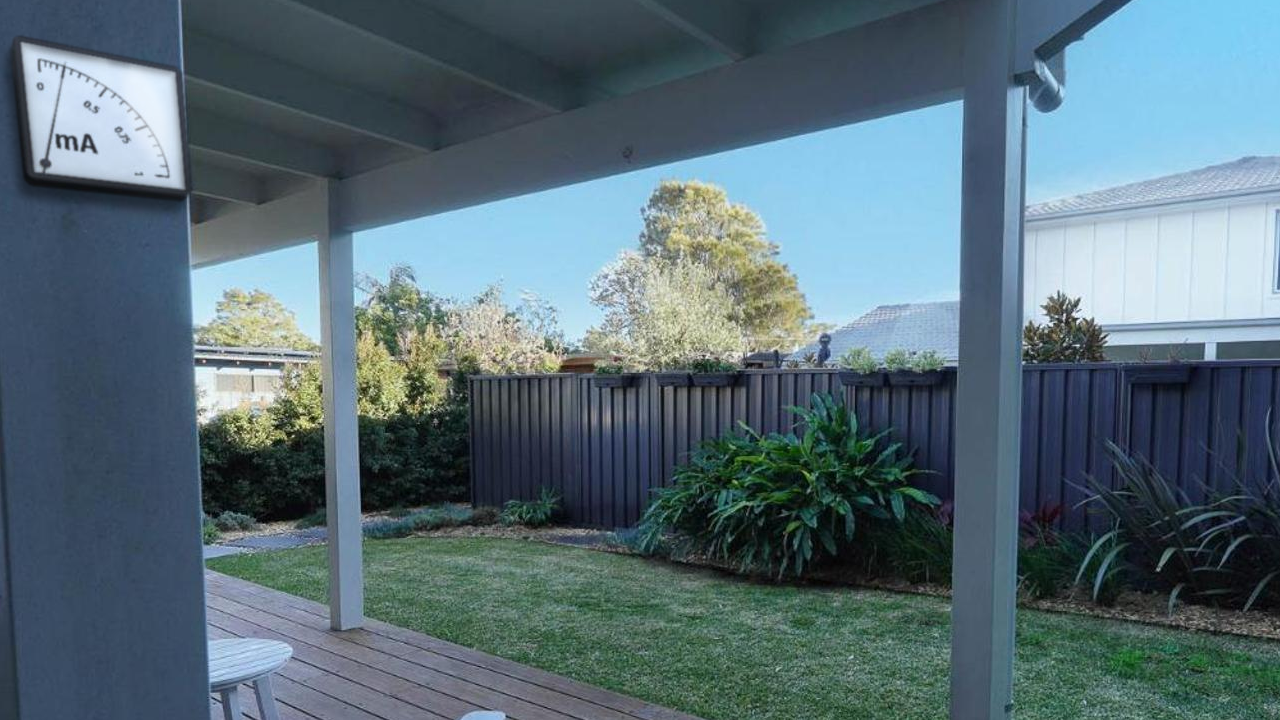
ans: mA 0.25
